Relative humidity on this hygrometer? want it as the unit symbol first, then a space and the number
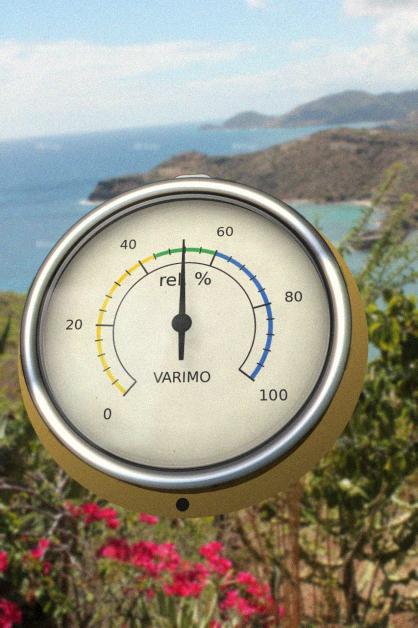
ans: % 52
